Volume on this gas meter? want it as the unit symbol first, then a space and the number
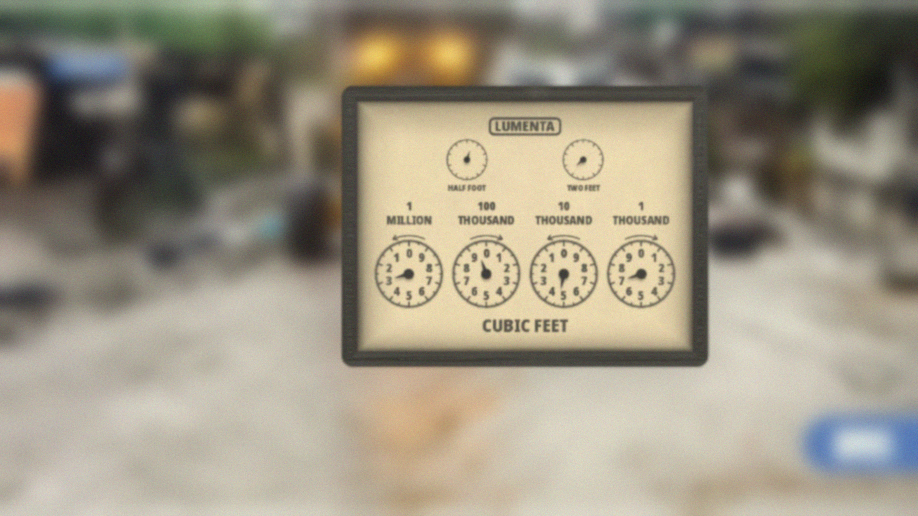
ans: ft³ 294700
